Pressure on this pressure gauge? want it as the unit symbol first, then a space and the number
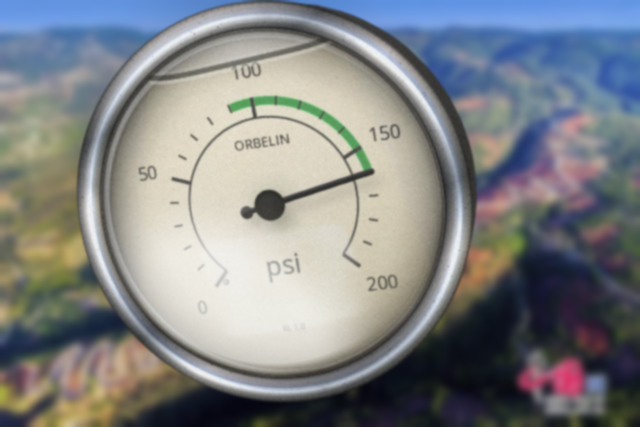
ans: psi 160
